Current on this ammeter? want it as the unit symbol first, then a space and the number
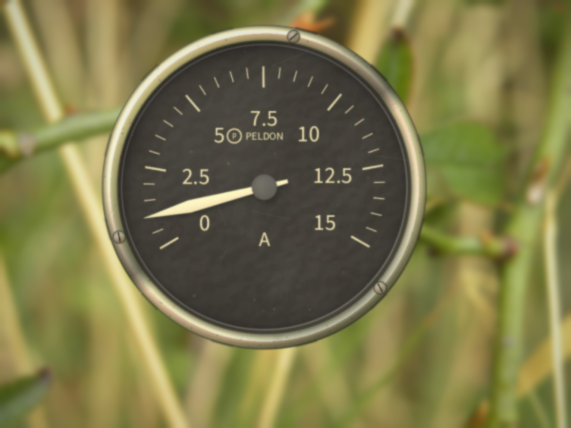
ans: A 1
